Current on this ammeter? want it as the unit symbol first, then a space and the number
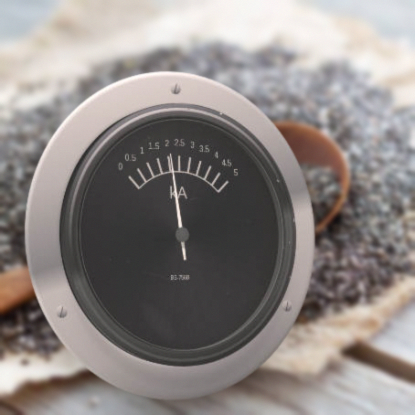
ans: kA 2
